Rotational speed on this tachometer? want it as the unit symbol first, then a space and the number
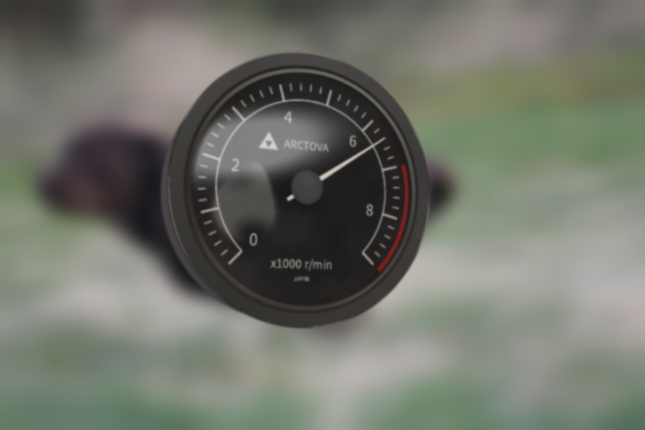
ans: rpm 6400
